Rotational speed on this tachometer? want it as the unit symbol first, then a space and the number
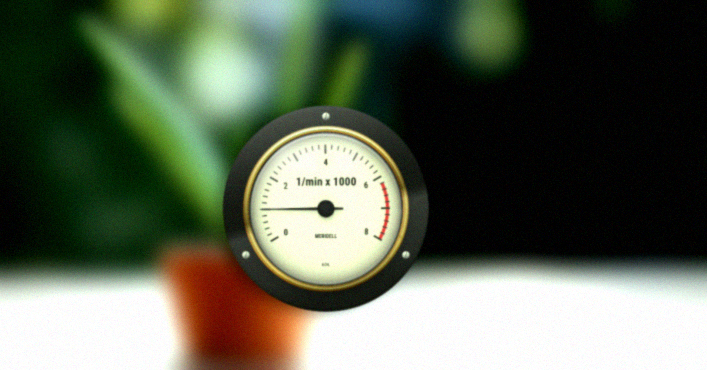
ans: rpm 1000
